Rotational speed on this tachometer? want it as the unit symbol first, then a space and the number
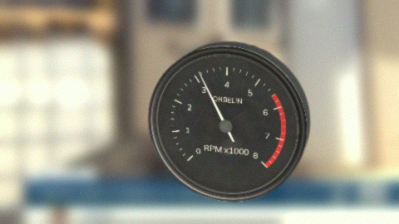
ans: rpm 3200
